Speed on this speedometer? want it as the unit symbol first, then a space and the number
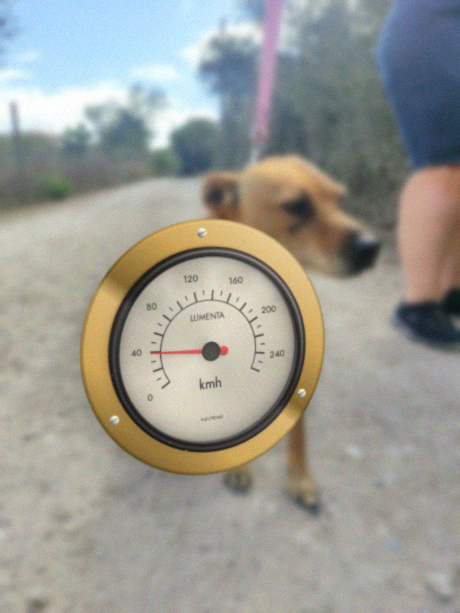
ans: km/h 40
